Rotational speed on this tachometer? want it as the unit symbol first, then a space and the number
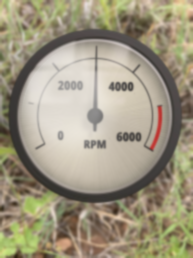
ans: rpm 3000
